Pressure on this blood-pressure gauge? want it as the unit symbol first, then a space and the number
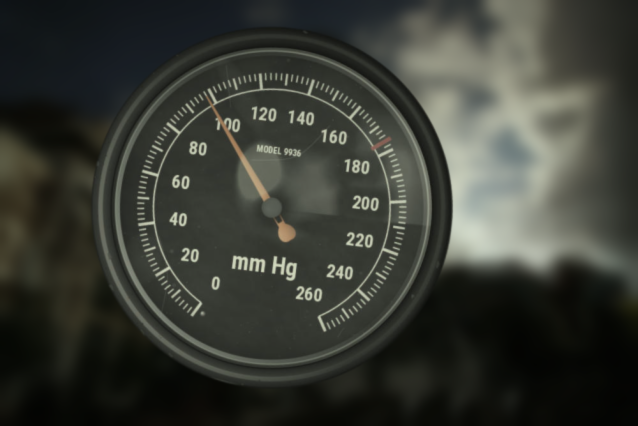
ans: mmHg 98
